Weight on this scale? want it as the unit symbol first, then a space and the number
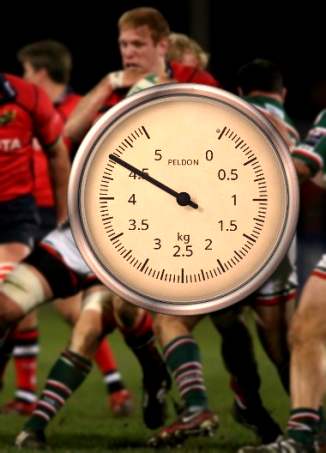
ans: kg 4.5
